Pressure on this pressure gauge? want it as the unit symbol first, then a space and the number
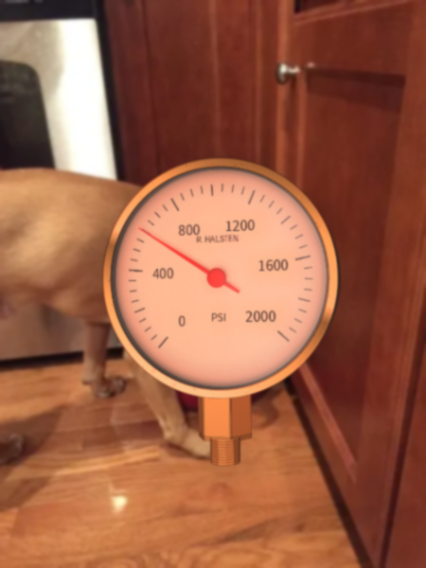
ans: psi 600
